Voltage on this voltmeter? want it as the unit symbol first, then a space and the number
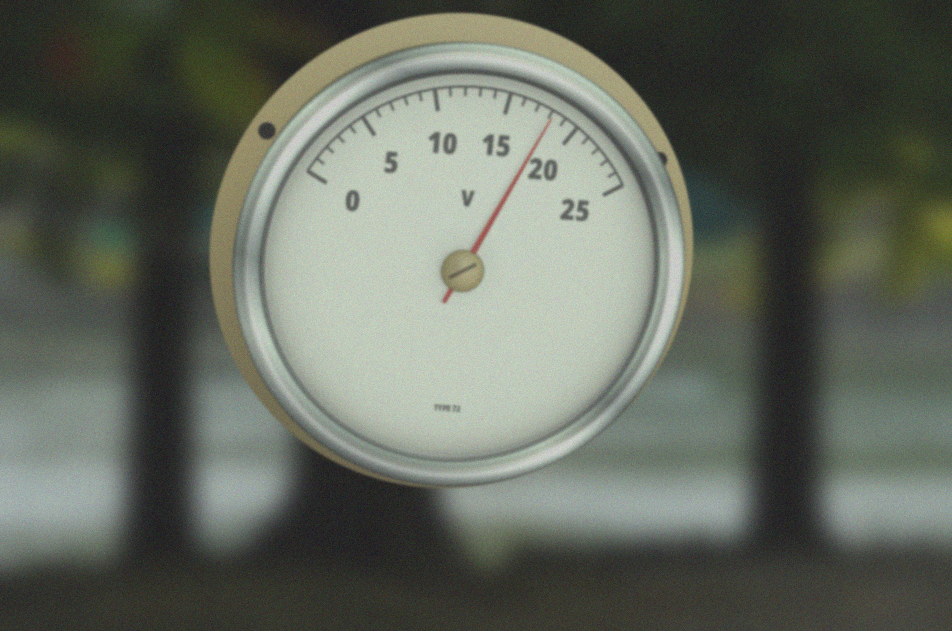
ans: V 18
